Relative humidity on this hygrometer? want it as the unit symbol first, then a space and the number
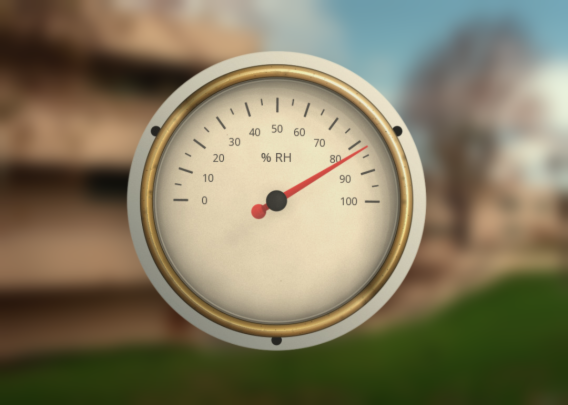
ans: % 82.5
